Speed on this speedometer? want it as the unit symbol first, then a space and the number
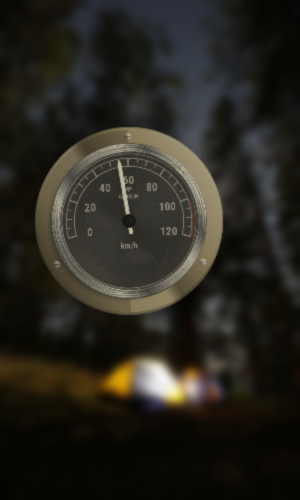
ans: km/h 55
